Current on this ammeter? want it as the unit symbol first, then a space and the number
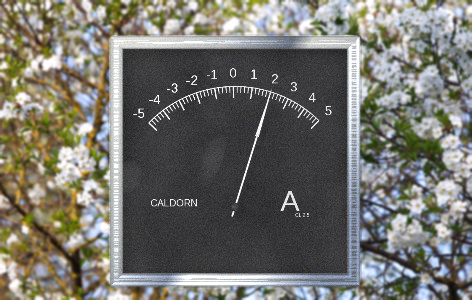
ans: A 2
